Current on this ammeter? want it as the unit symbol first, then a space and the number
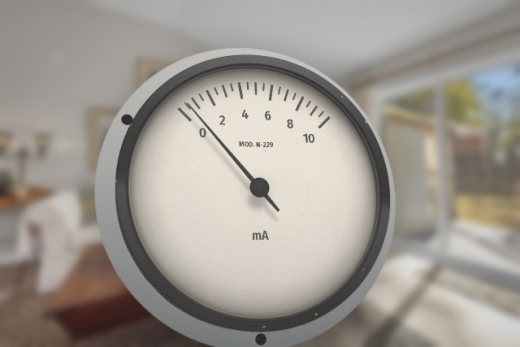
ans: mA 0.5
